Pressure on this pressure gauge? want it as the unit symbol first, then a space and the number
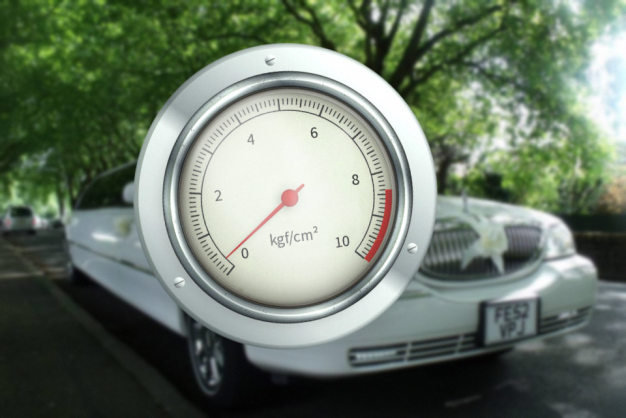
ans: kg/cm² 0.3
